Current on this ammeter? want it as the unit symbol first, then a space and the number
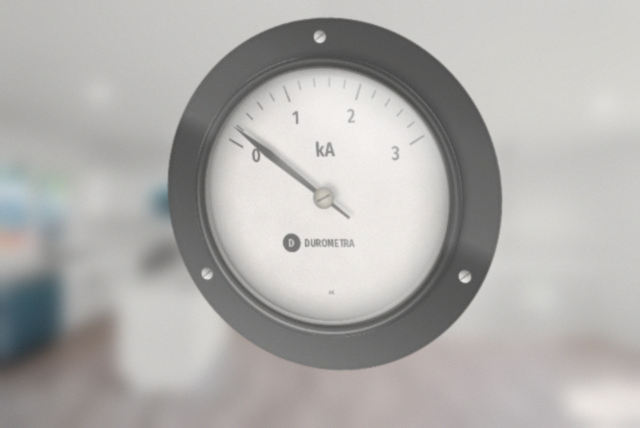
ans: kA 0.2
